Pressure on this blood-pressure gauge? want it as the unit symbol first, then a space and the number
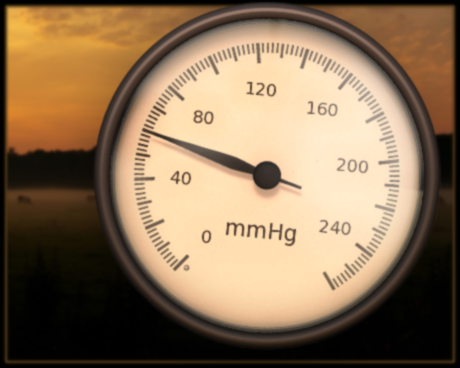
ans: mmHg 60
